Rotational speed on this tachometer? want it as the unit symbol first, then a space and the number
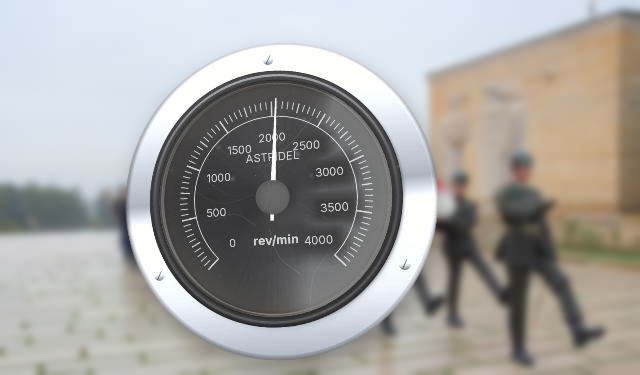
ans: rpm 2050
